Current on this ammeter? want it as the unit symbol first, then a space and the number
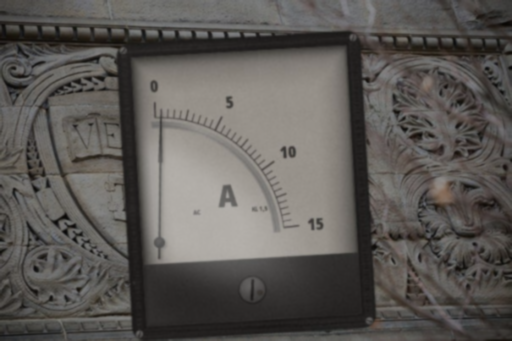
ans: A 0.5
